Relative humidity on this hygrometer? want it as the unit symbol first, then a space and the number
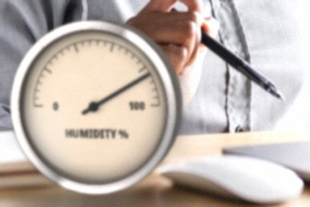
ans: % 84
